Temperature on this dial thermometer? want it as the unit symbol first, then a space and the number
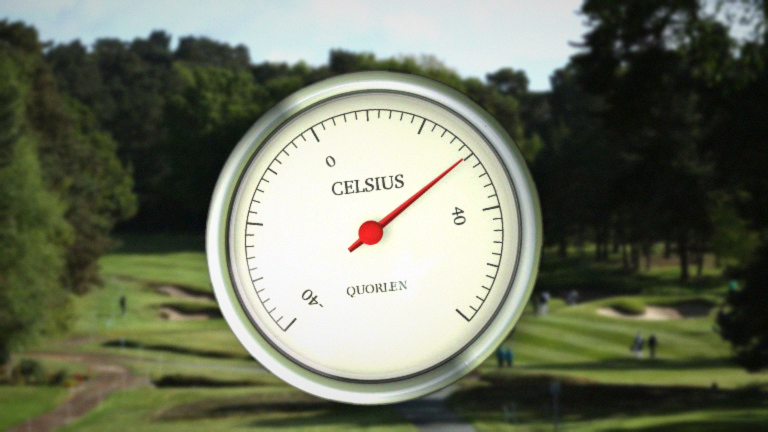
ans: °C 30
